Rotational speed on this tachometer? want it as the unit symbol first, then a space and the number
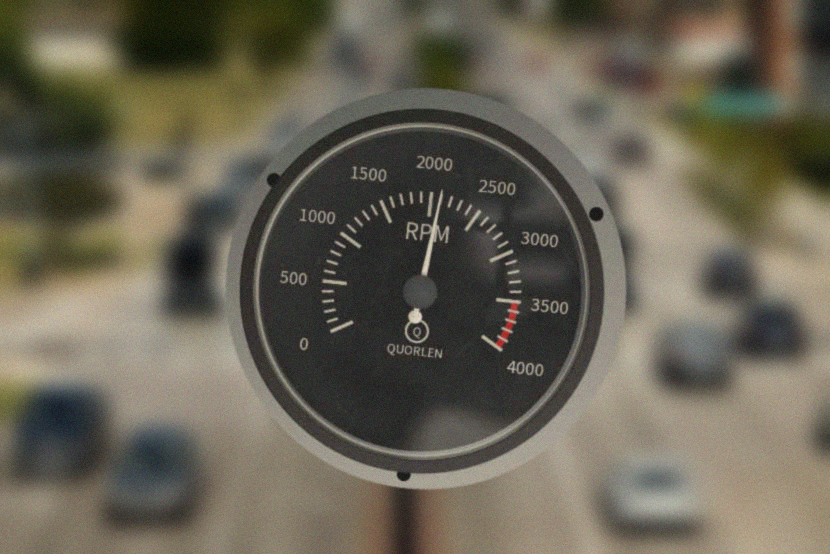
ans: rpm 2100
